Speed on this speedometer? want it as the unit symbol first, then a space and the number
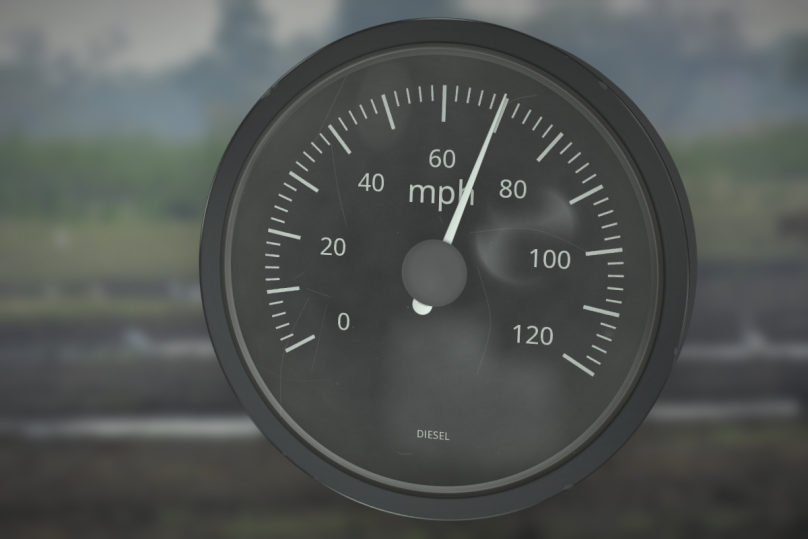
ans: mph 70
